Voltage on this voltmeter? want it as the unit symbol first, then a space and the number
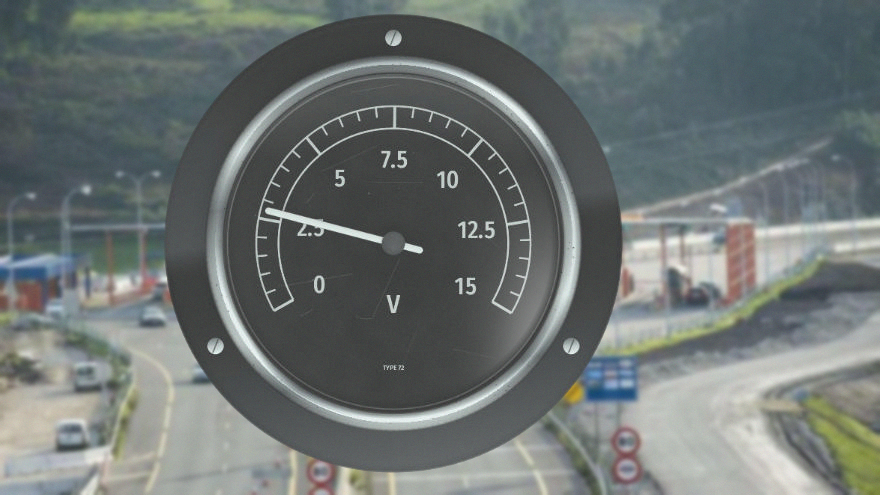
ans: V 2.75
